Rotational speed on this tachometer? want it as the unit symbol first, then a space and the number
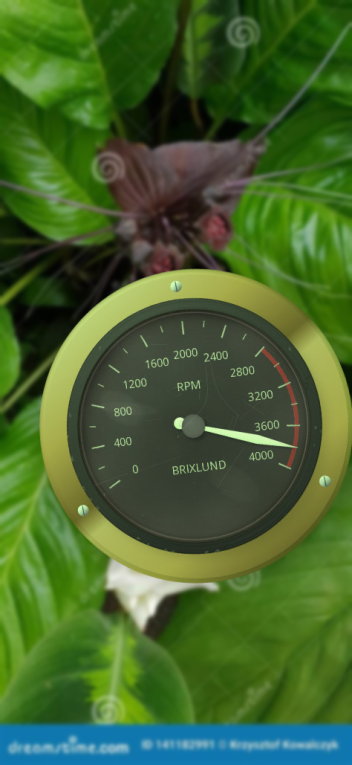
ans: rpm 3800
